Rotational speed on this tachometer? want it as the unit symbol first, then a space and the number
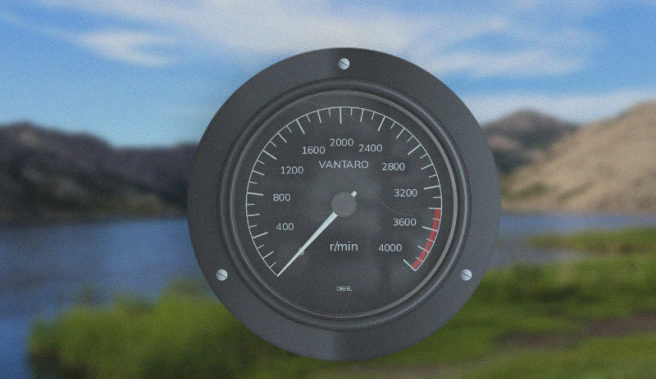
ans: rpm 0
